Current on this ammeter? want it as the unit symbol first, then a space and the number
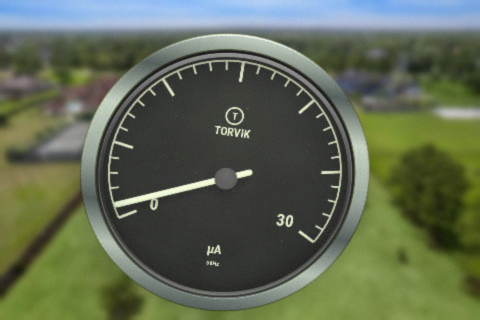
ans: µA 1
